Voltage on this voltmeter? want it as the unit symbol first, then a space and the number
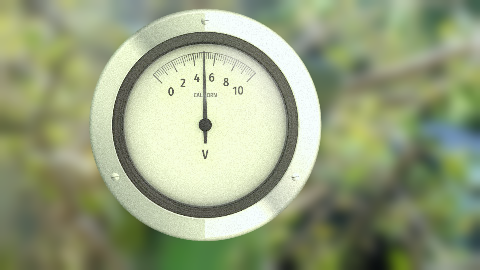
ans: V 5
